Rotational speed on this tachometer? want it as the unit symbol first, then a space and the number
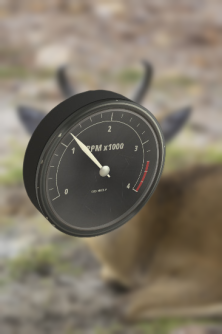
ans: rpm 1200
